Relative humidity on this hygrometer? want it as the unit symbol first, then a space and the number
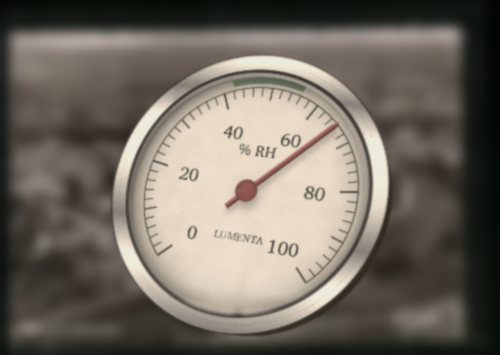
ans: % 66
